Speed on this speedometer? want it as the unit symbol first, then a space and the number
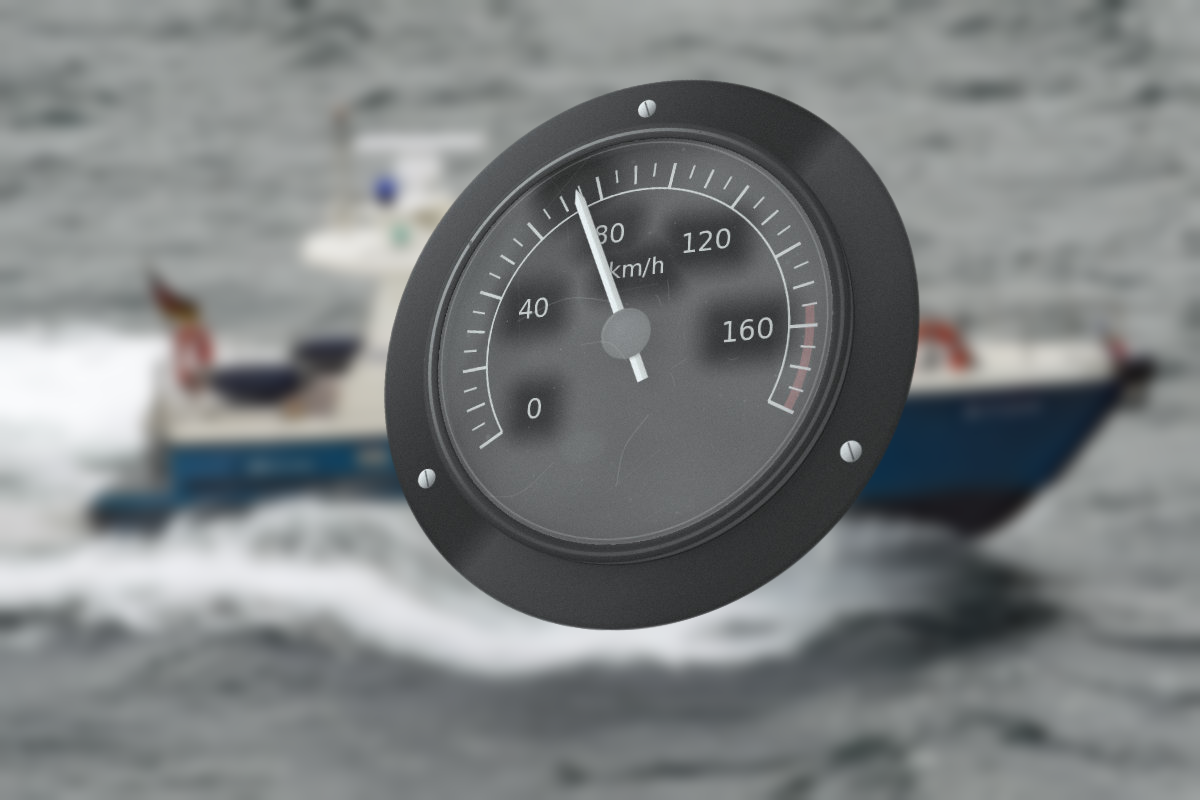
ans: km/h 75
